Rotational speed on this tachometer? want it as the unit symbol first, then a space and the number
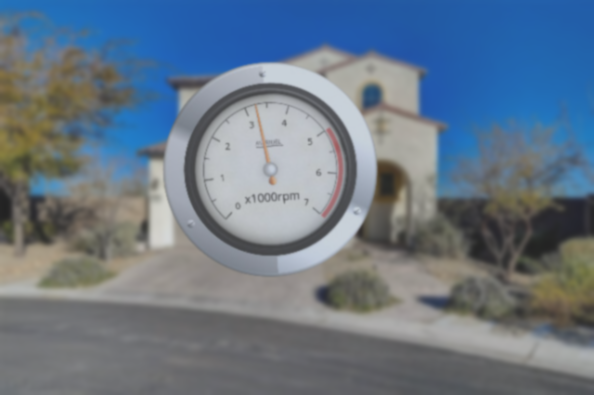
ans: rpm 3250
